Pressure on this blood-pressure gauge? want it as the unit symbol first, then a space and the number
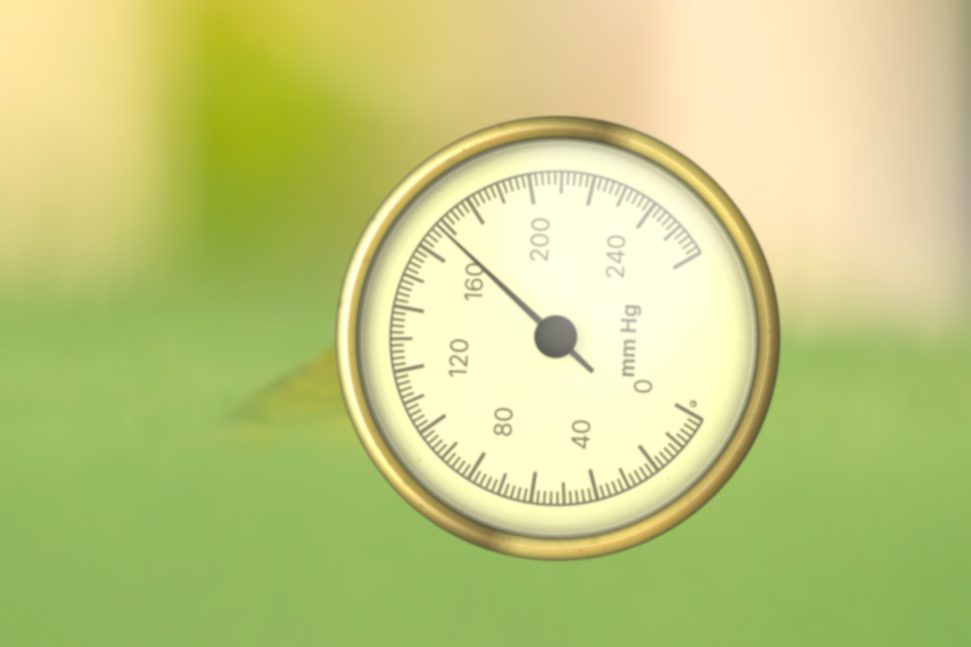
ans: mmHg 168
